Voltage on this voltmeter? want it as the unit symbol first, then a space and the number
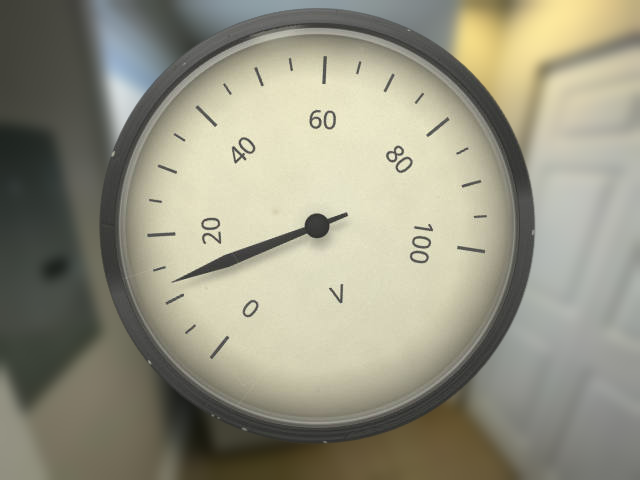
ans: V 12.5
